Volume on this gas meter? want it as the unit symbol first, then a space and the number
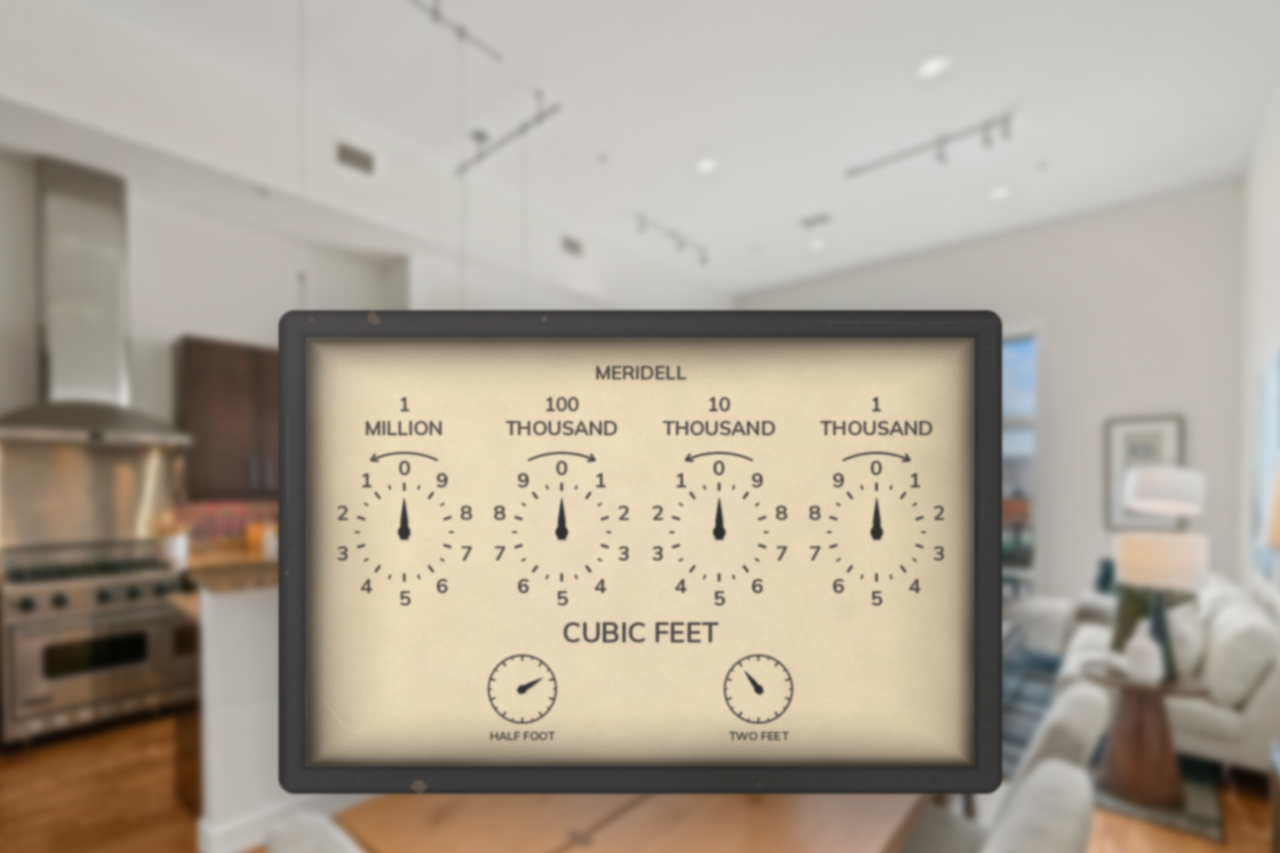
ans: ft³ 0
